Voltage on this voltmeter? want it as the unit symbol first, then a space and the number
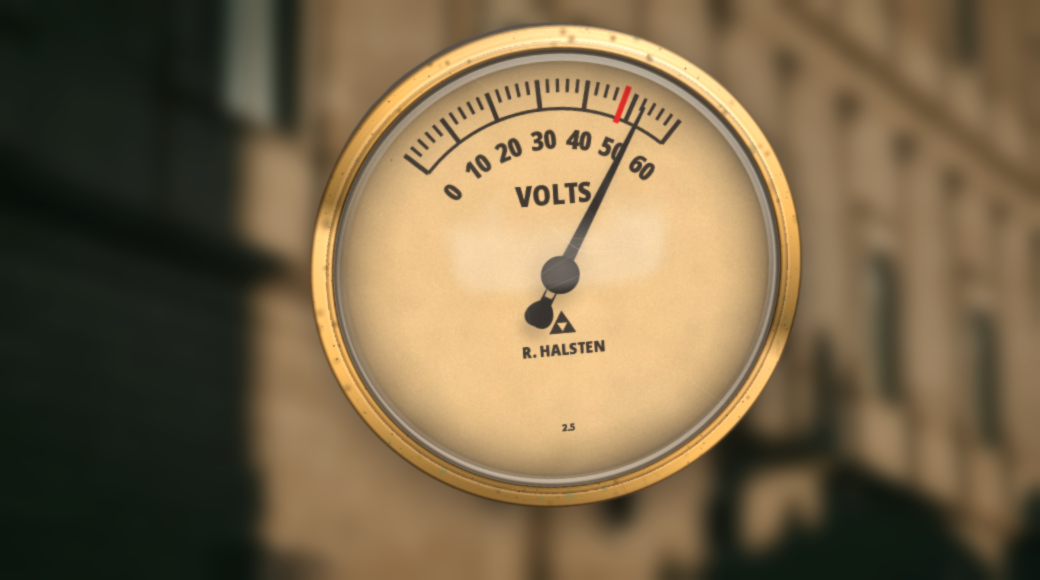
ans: V 52
